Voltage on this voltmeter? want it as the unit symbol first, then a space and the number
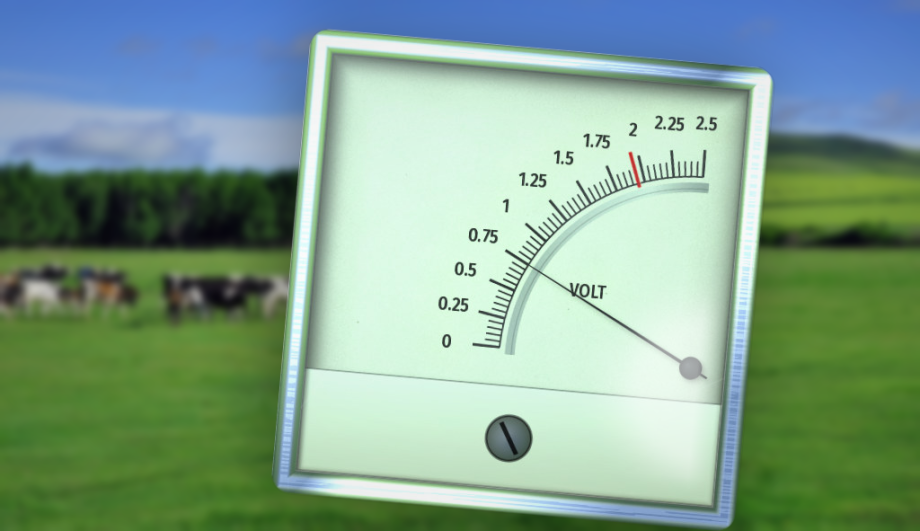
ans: V 0.75
